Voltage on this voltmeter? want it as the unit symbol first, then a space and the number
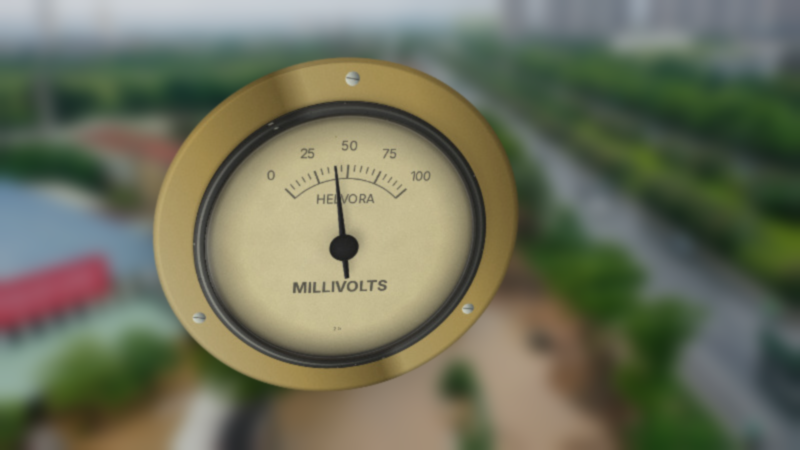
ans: mV 40
